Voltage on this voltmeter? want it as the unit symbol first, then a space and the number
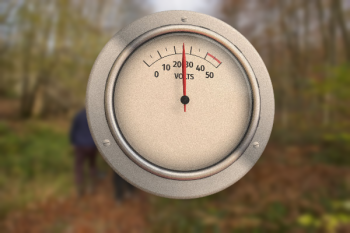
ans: V 25
